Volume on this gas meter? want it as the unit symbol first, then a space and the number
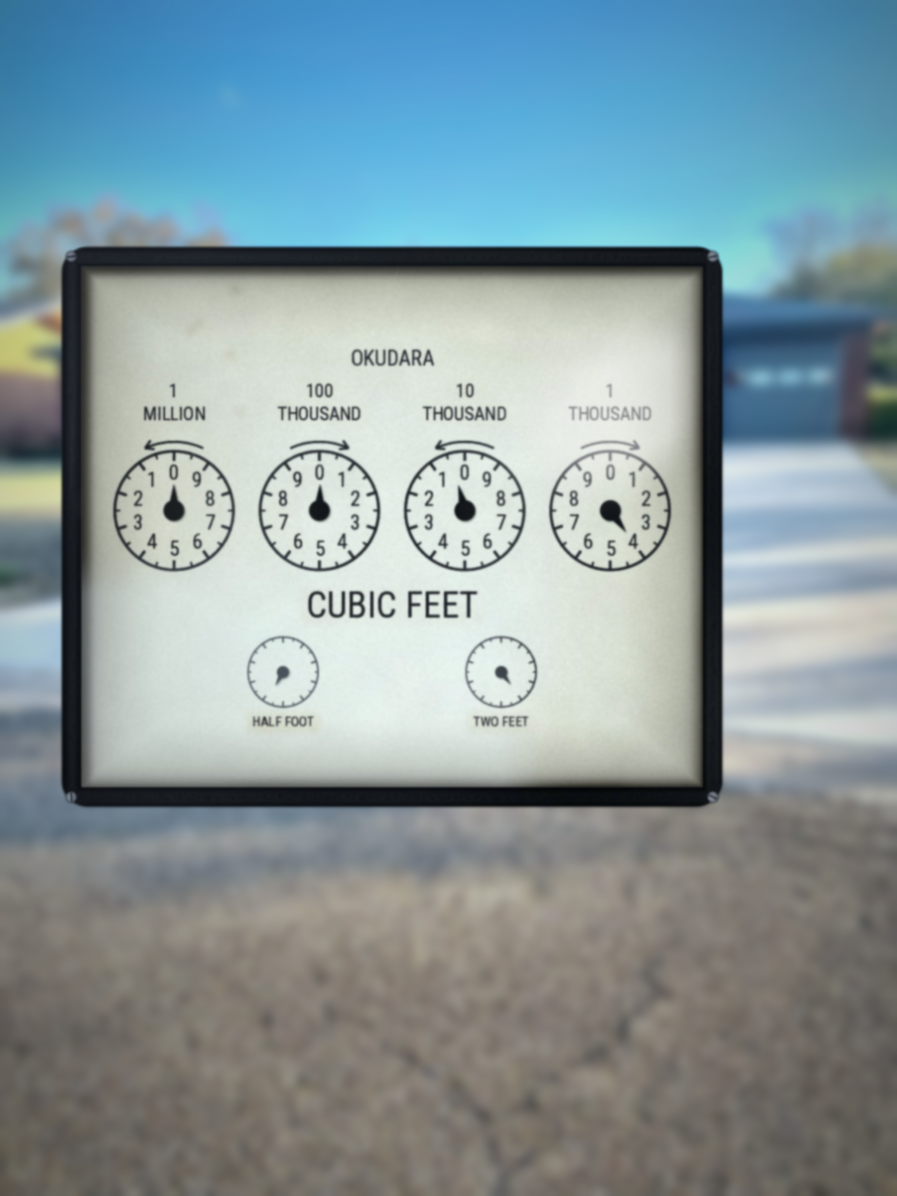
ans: ft³ 400
